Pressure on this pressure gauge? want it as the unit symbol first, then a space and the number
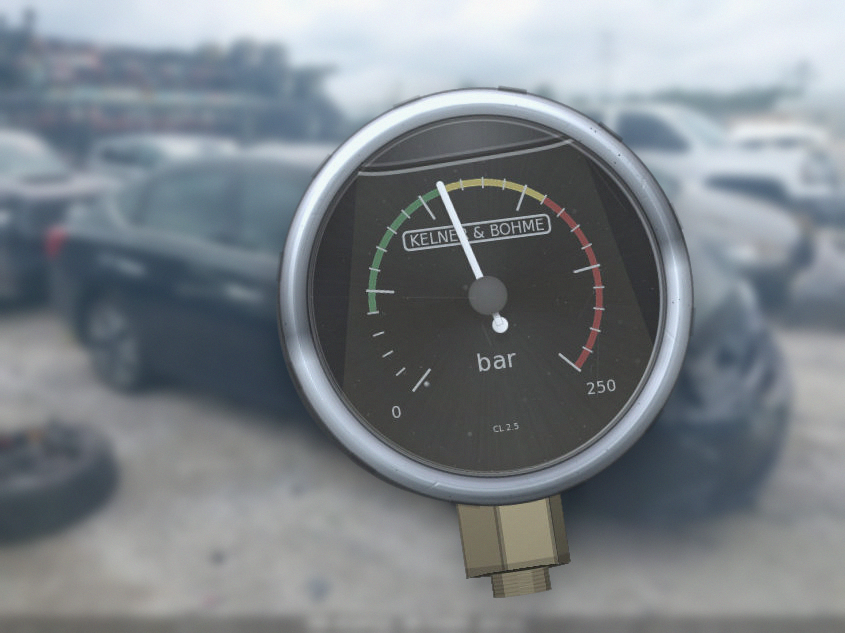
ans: bar 110
